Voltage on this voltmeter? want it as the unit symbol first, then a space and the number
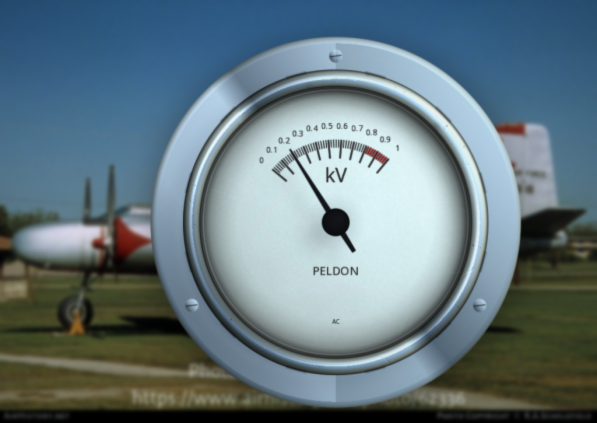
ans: kV 0.2
